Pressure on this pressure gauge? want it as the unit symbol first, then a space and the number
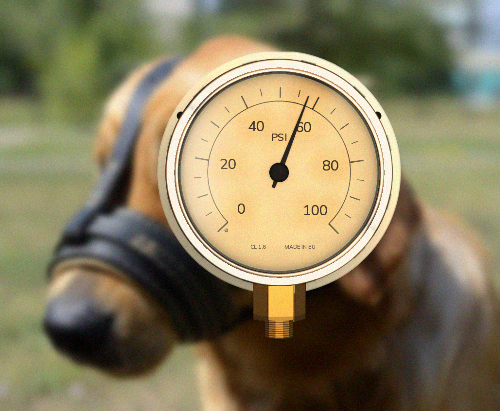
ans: psi 57.5
